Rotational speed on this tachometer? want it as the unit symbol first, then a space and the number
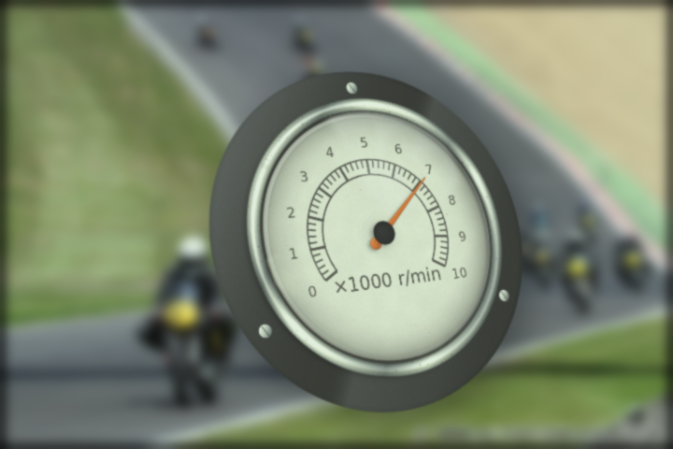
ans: rpm 7000
